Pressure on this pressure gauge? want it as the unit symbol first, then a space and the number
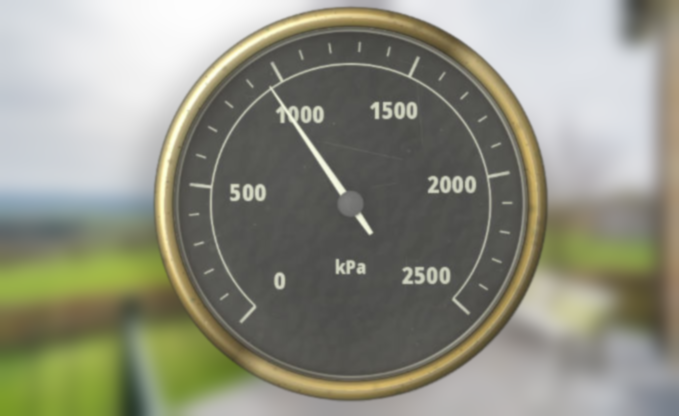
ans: kPa 950
